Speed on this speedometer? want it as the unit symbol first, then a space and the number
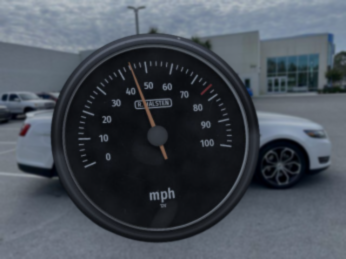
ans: mph 44
